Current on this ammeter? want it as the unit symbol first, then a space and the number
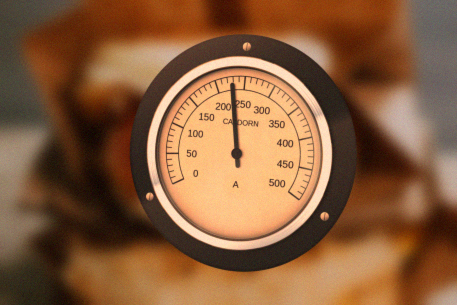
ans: A 230
